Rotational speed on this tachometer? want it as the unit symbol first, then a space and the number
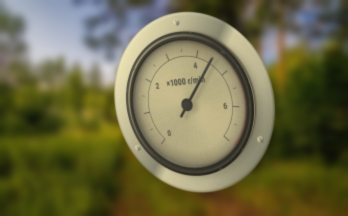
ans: rpm 4500
